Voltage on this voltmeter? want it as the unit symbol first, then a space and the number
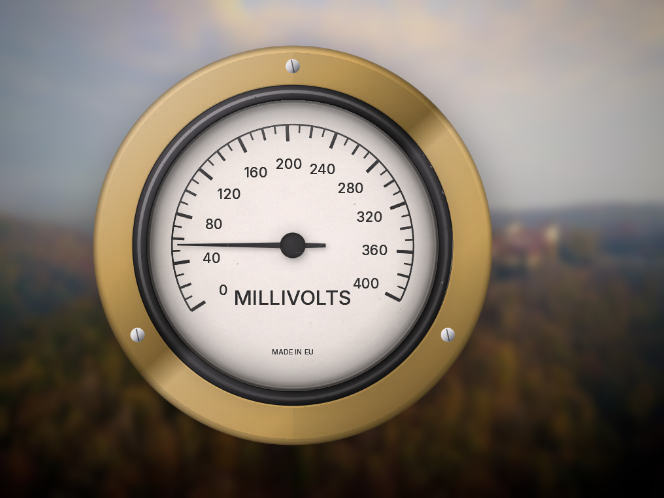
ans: mV 55
